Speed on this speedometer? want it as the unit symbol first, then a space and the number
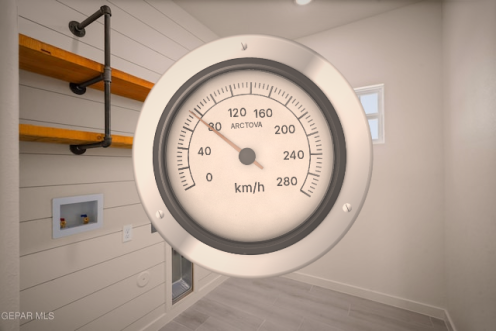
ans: km/h 76
